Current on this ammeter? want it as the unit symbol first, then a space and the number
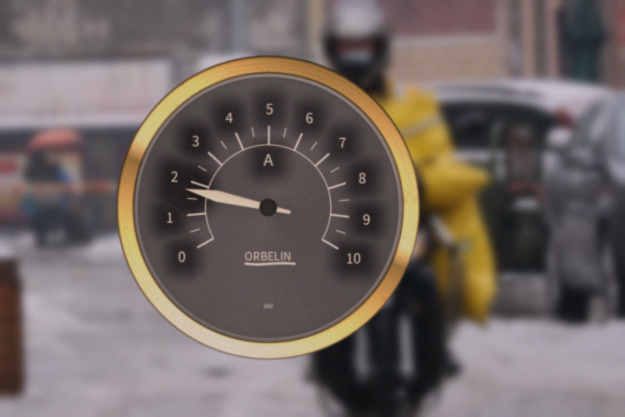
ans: A 1.75
